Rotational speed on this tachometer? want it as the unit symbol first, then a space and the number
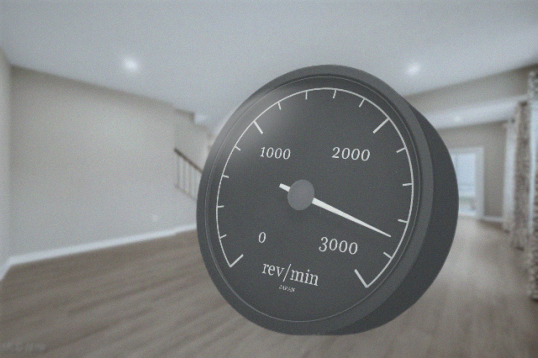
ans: rpm 2700
